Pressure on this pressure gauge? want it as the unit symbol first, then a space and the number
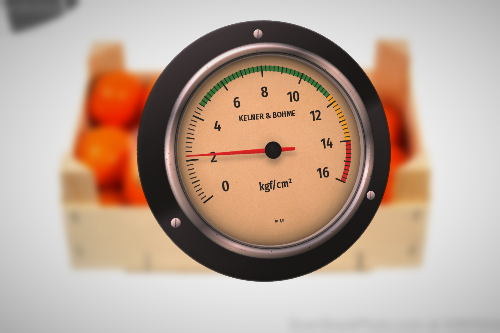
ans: kg/cm² 2.2
